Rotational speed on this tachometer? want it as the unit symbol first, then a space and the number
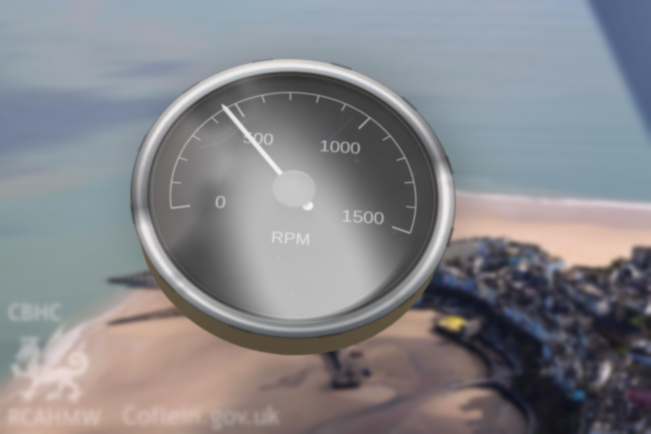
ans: rpm 450
